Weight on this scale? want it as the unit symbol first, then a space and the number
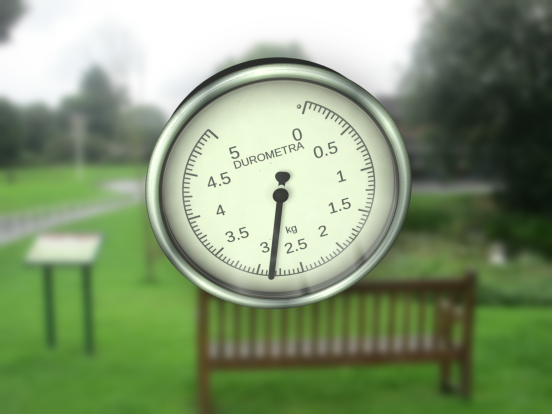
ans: kg 2.85
